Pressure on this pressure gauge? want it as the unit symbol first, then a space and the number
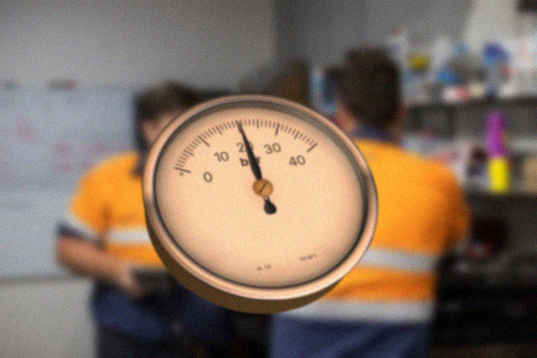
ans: bar 20
